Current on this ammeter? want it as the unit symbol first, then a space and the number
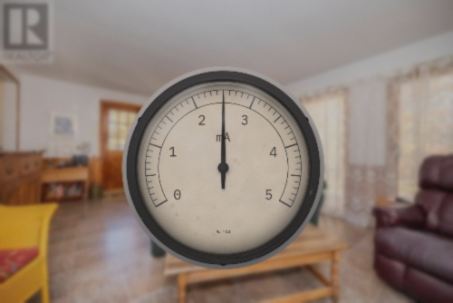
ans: mA 2.5
